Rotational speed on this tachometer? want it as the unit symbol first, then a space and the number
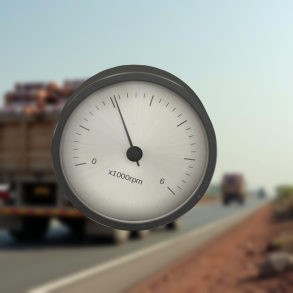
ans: rpm 2100
